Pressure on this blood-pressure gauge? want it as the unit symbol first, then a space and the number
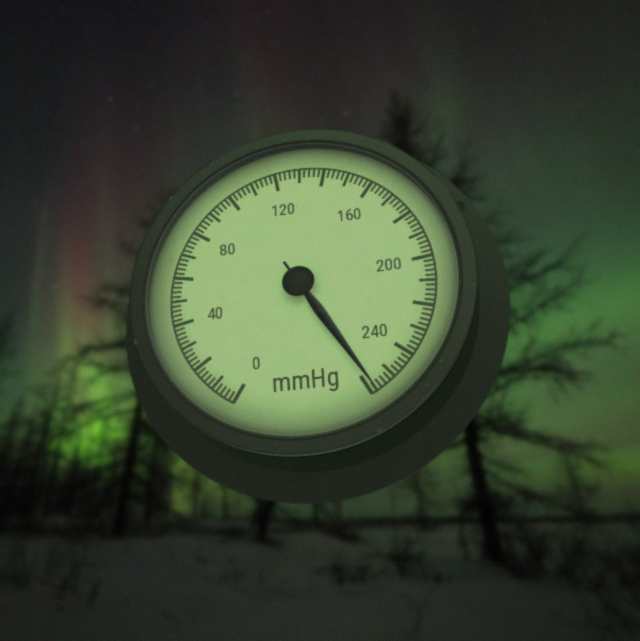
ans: mmHg 258
